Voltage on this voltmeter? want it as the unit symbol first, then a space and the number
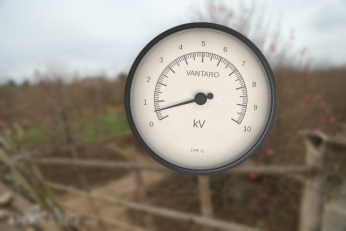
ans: kV 0.5
